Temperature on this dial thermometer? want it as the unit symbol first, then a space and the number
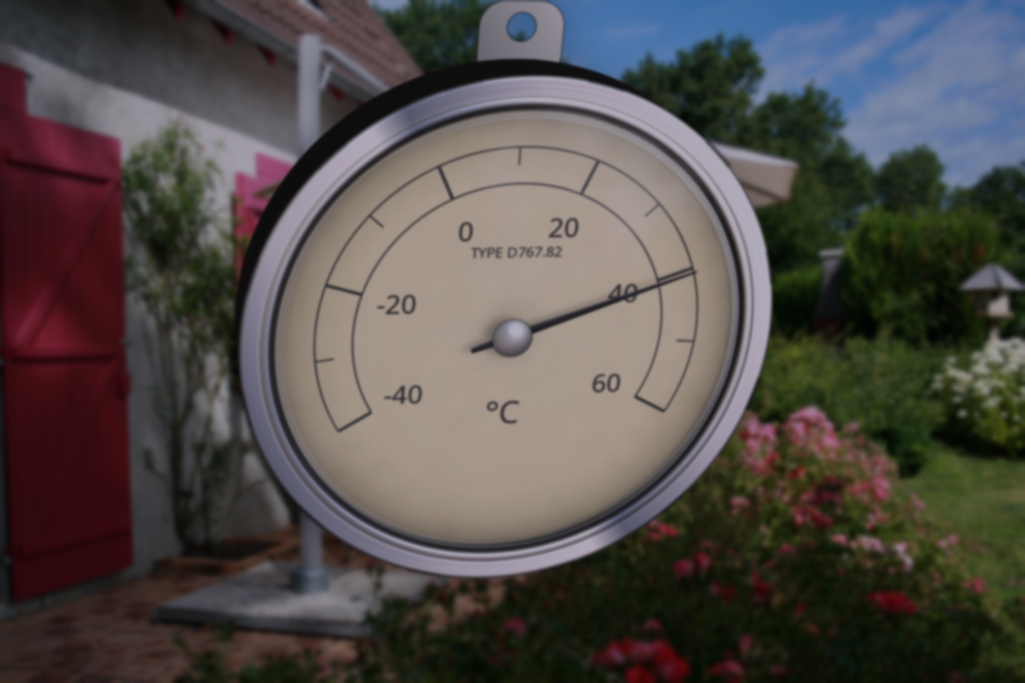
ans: °C 40
